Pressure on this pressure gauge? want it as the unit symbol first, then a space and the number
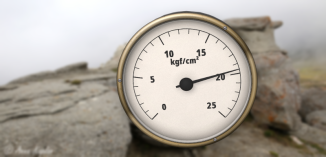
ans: kg/cm² 19.5
